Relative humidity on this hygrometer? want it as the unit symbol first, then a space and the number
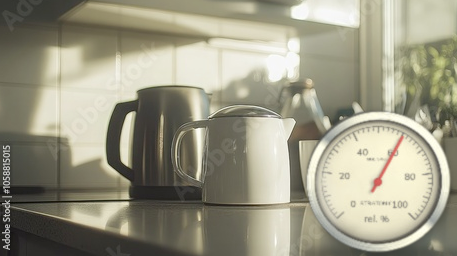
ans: % 60
